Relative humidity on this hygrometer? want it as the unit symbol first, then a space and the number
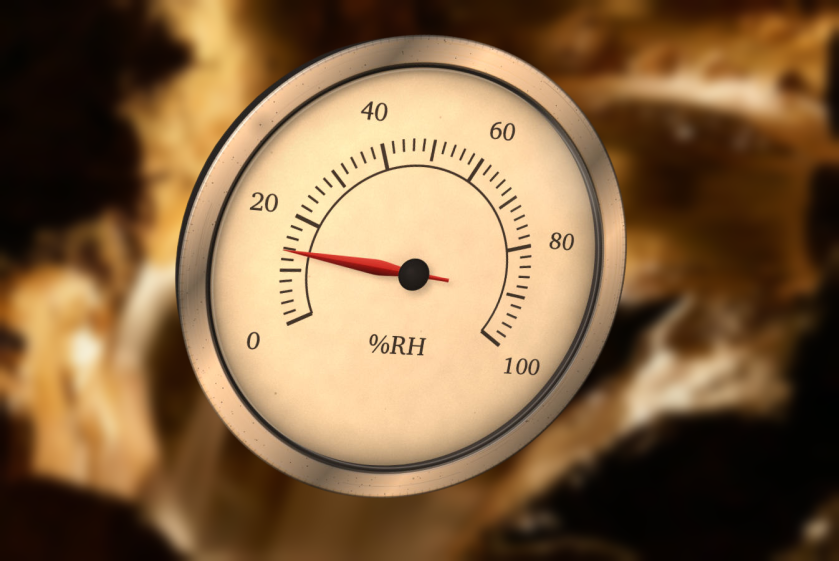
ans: % 14
